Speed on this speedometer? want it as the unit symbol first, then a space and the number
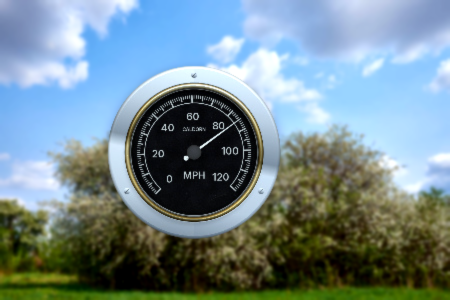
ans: mph 85
